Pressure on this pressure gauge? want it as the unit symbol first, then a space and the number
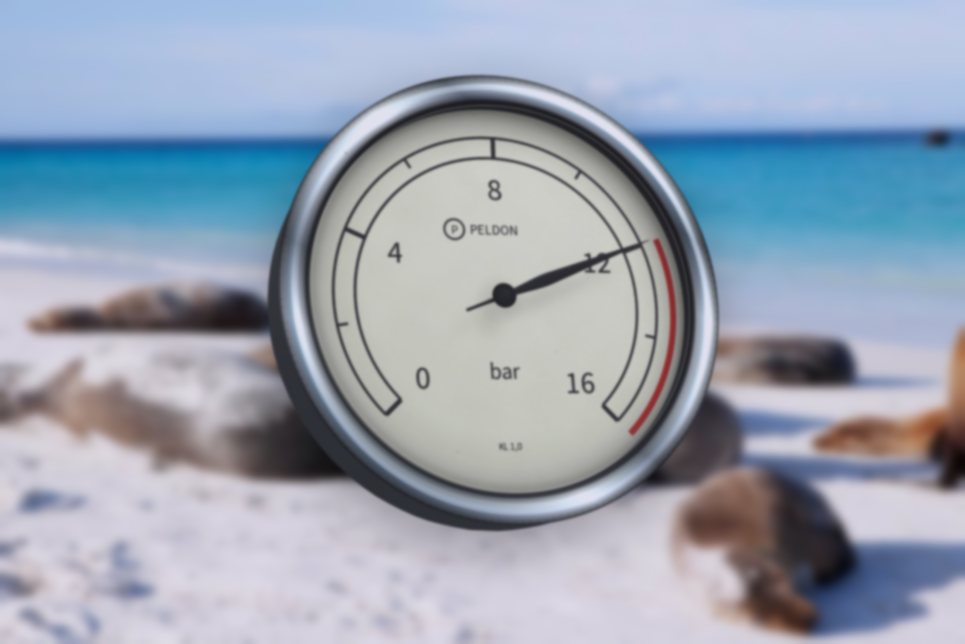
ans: bar 12
